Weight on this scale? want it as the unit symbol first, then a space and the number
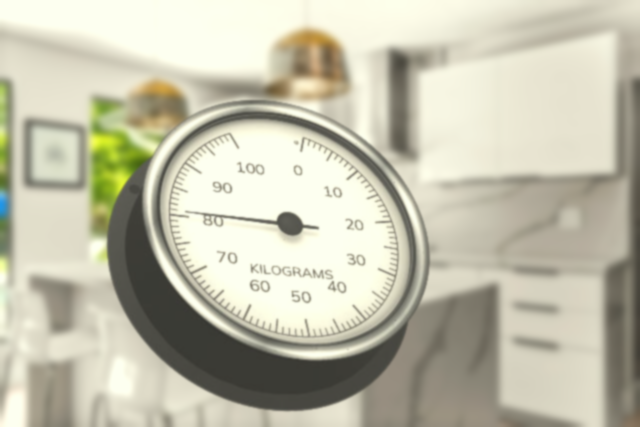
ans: kg 80
